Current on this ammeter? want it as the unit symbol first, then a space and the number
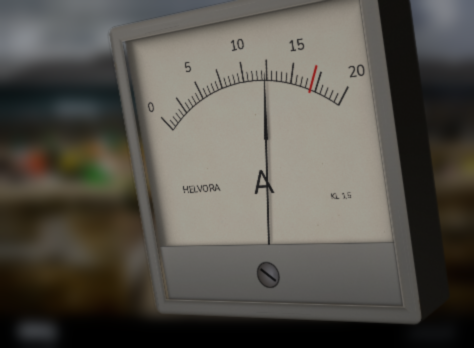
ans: A 12.5
